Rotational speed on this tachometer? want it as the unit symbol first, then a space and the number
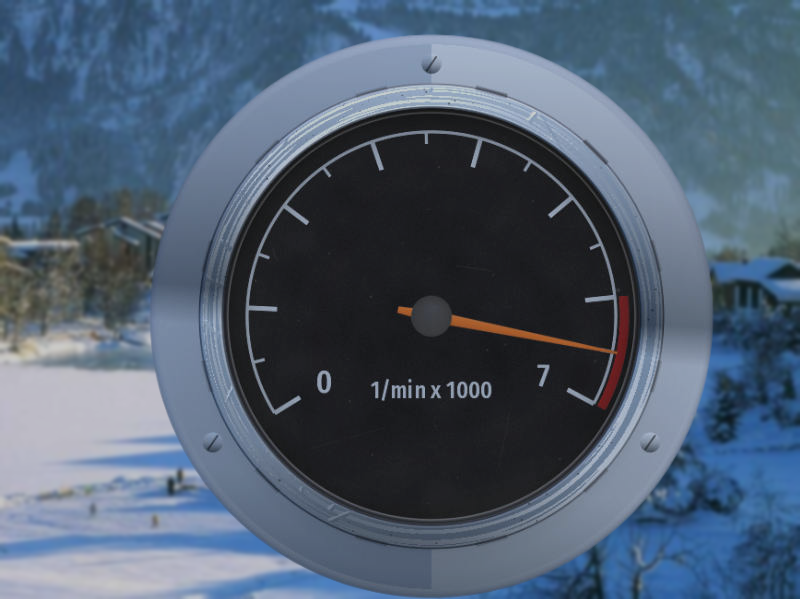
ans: rpm 6500
